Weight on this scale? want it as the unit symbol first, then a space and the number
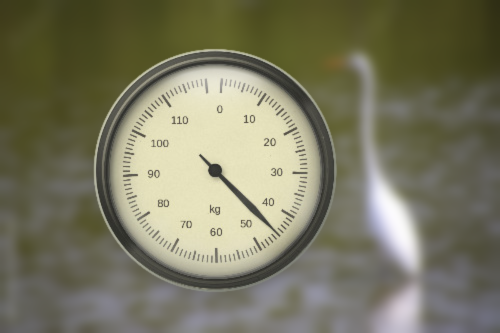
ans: kg 45
